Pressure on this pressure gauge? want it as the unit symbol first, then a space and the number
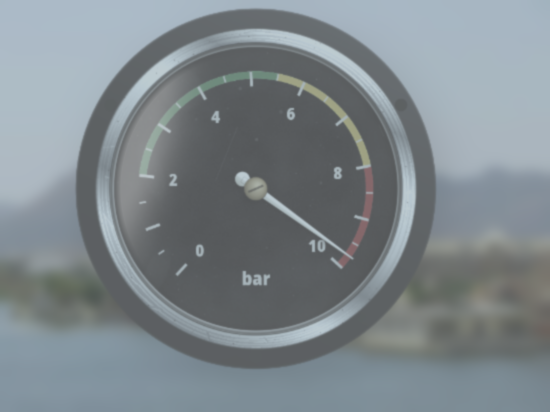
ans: bar 9.75
